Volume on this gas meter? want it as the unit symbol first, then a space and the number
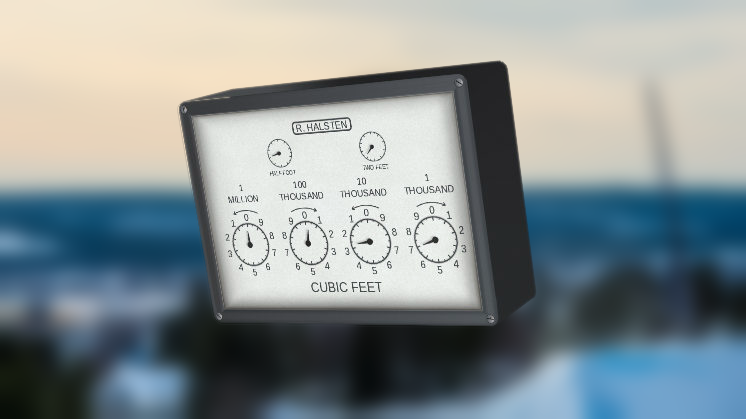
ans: ft³ 2700
